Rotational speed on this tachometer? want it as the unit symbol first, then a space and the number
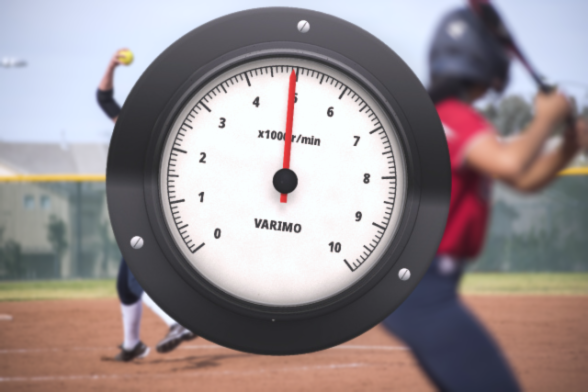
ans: rpm 4900
